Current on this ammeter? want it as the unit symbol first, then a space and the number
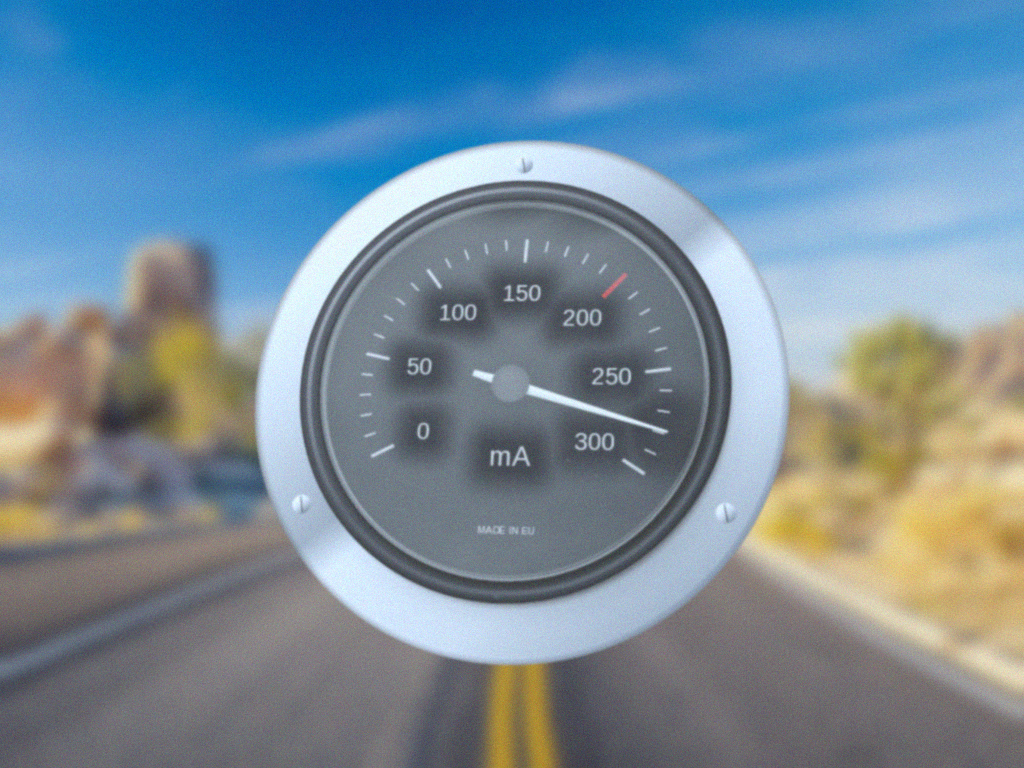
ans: mA 280
